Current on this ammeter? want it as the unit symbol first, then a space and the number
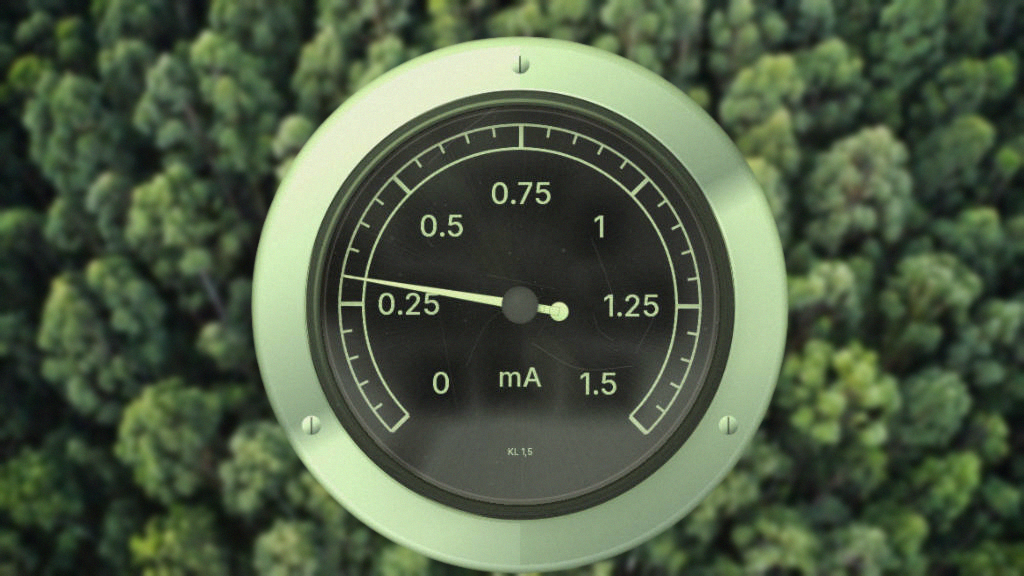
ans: mA 0.3
